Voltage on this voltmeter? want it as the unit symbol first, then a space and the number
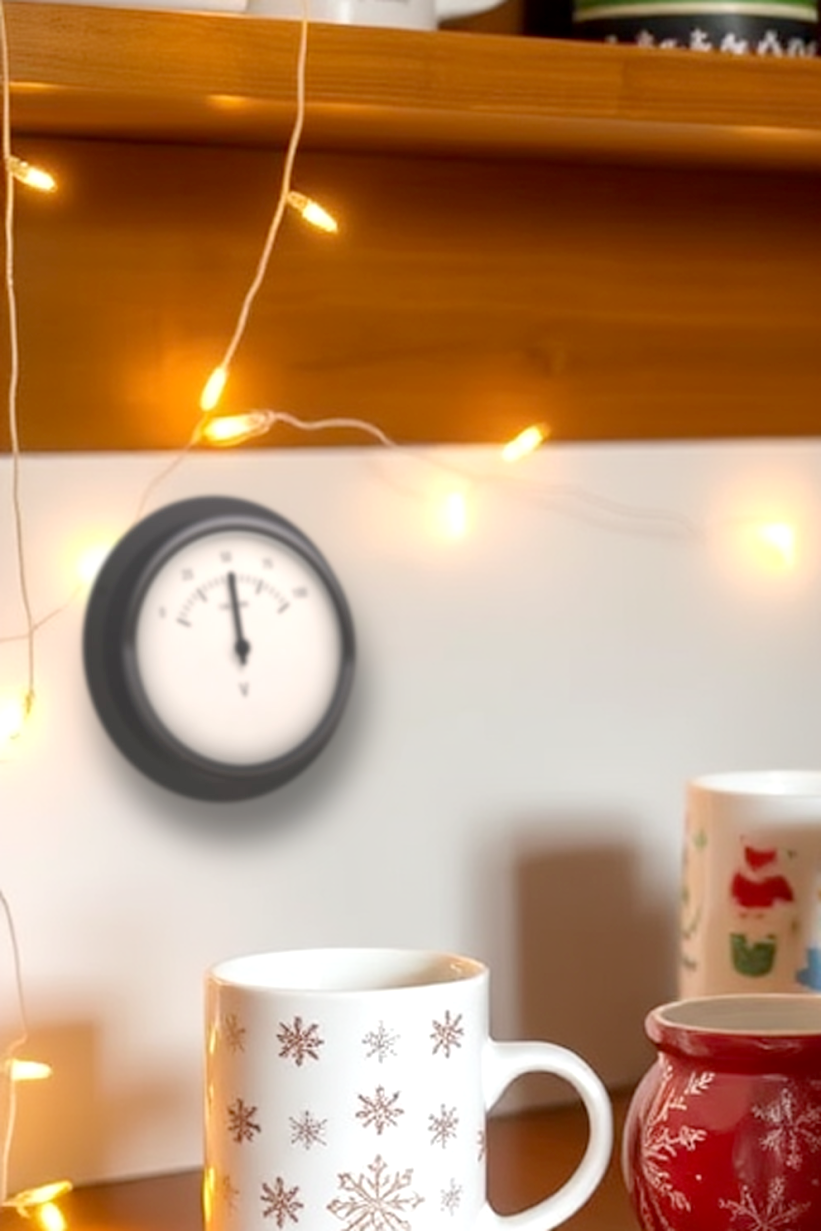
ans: V 50
